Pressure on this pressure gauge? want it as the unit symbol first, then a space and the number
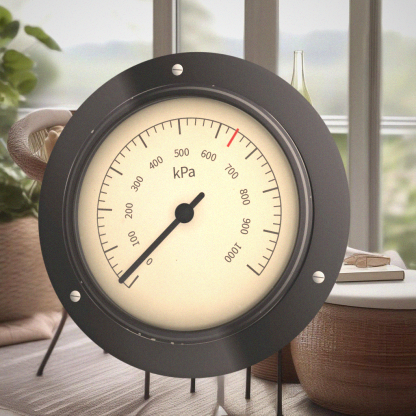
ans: kPa 20
